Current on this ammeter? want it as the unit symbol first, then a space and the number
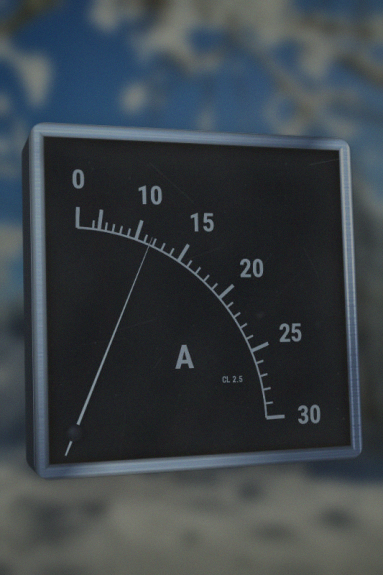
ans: A 11.5
